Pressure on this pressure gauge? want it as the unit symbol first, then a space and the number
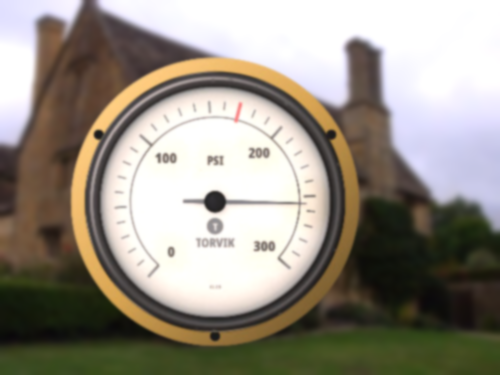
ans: psi 255
